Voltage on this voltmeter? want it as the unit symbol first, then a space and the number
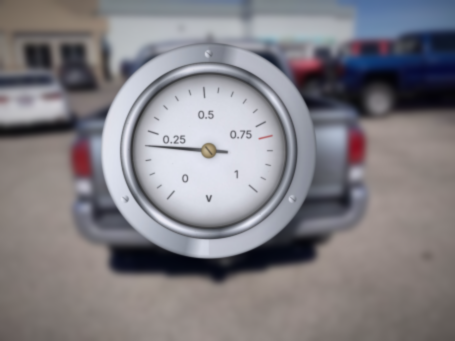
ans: V 0.2
